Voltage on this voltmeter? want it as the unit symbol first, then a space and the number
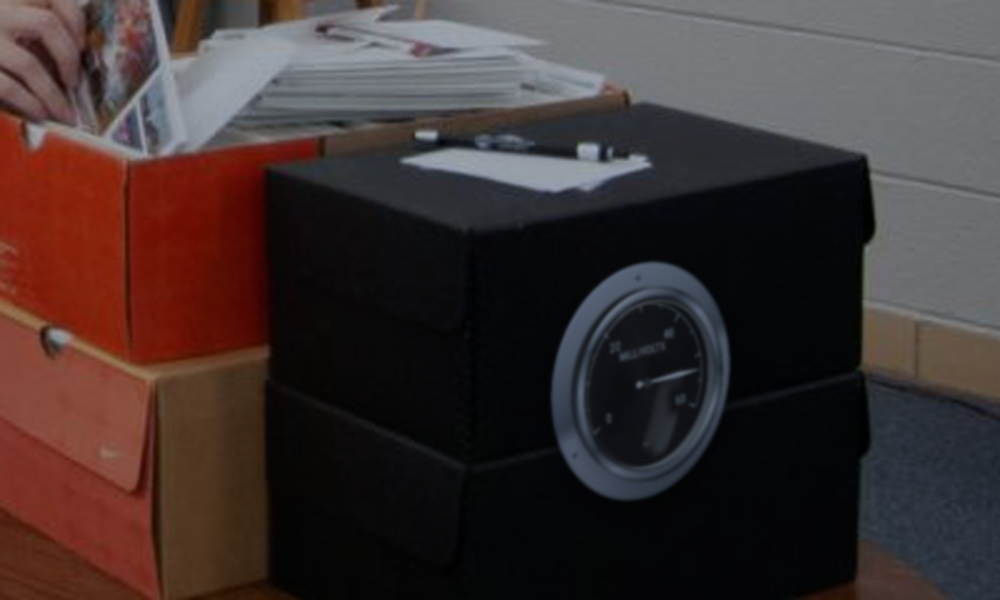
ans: mV 52.5
